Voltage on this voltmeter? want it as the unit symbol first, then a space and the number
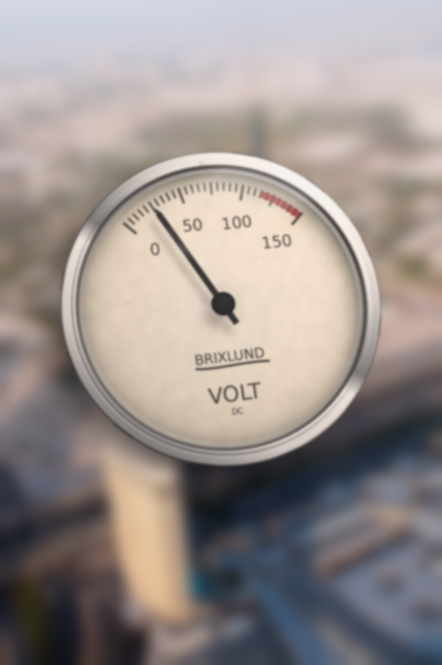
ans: V 25
